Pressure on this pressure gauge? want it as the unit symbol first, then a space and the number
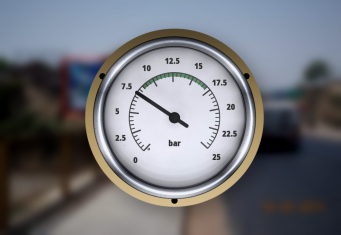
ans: bar 7.5
